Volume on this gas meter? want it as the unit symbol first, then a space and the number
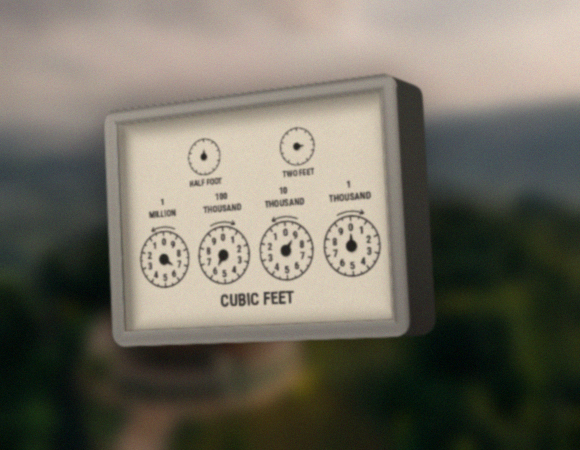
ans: ft³ 659000
